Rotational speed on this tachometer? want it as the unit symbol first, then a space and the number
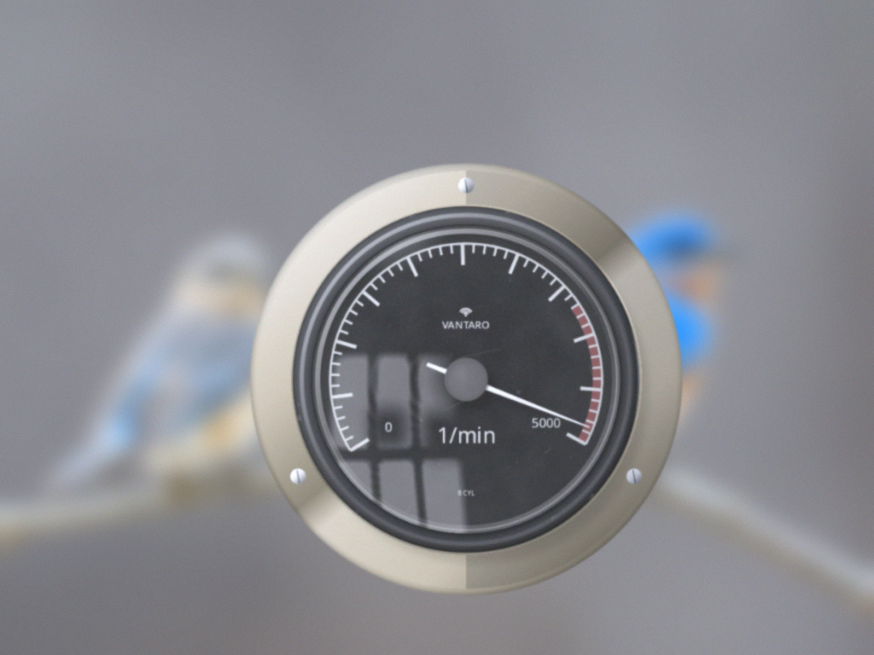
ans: rpm 4850
